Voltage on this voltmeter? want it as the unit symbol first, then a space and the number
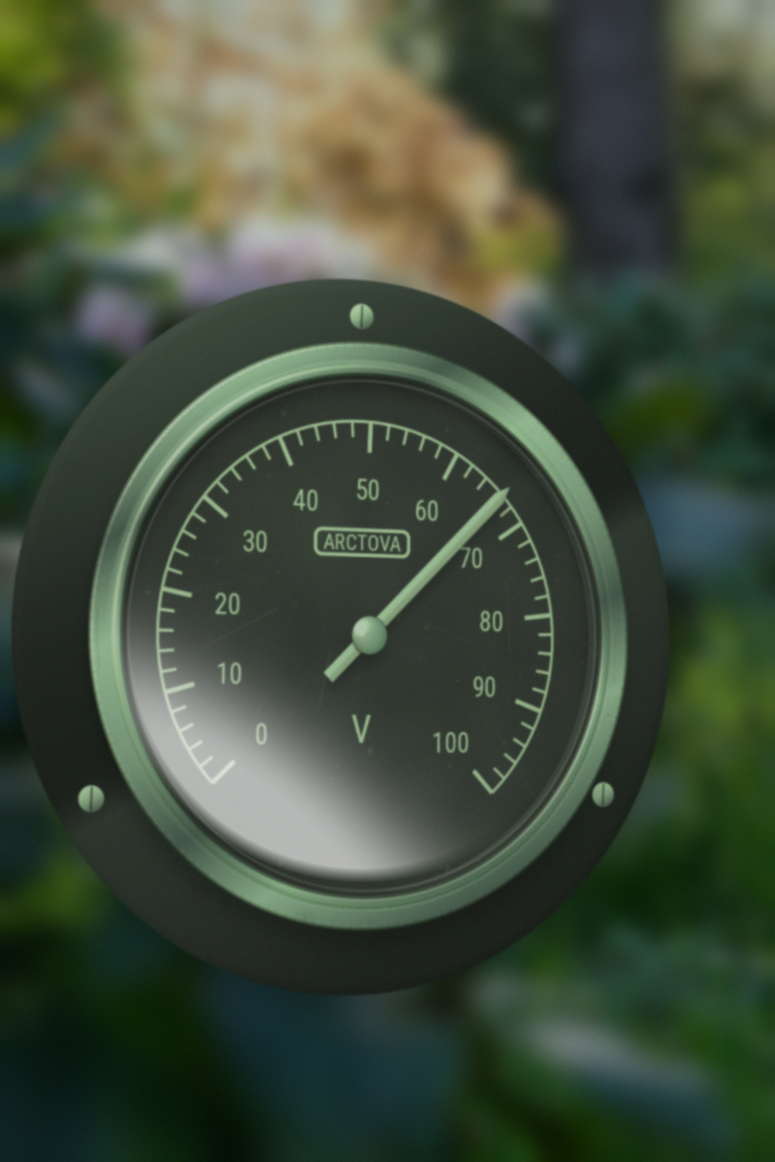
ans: V 66
